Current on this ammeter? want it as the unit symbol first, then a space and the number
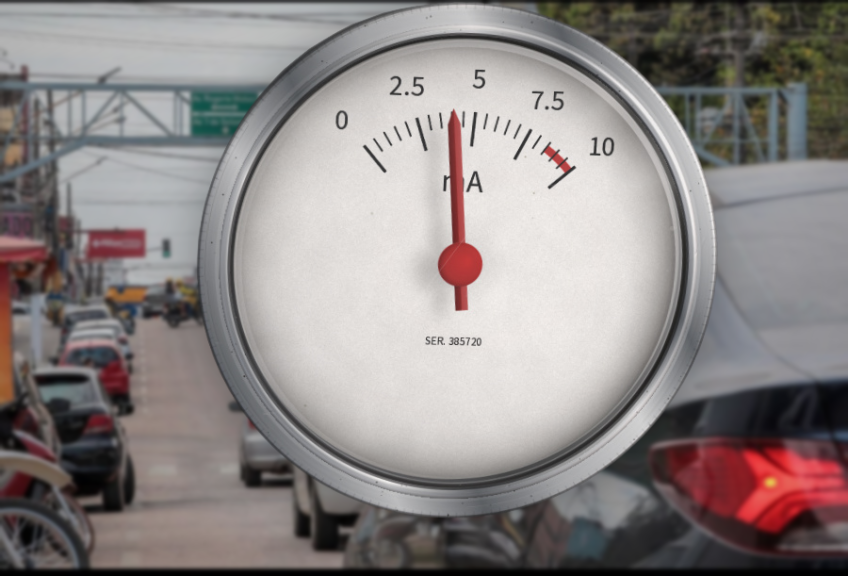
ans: mA 4
